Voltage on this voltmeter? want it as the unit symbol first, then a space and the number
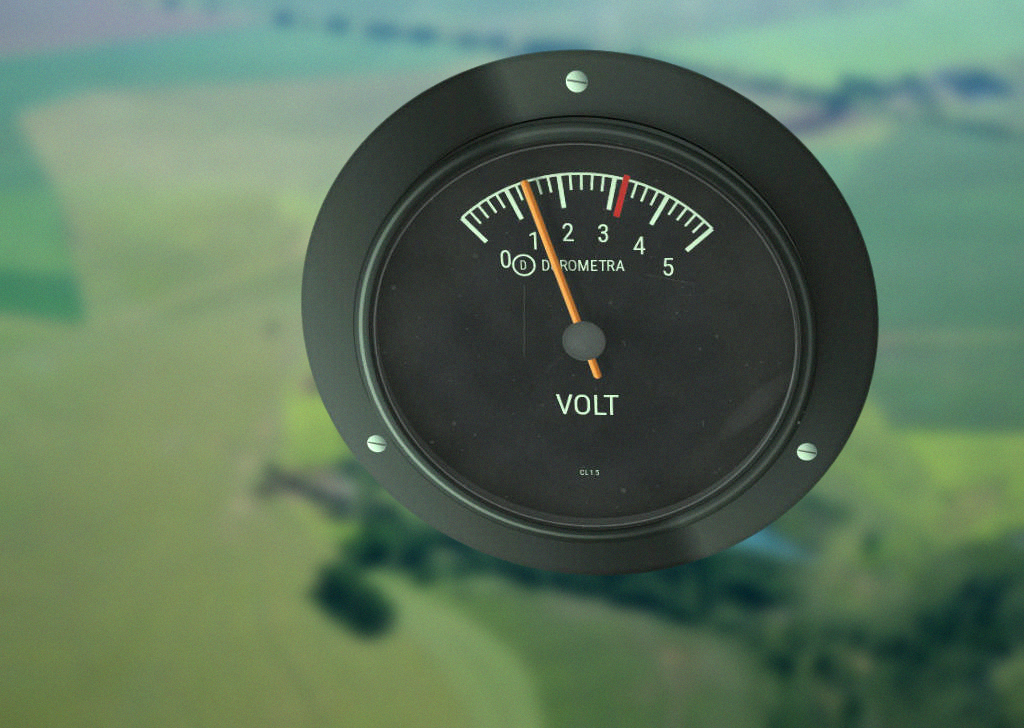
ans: V 1.4
